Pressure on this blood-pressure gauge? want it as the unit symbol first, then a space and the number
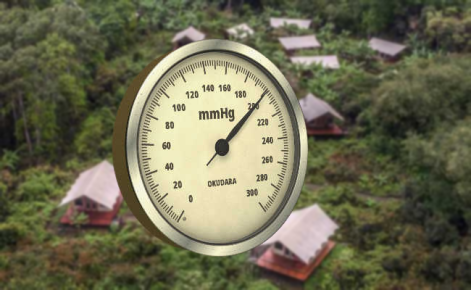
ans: mmHg 200
